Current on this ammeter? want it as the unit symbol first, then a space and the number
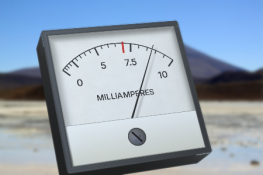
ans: mA 8.75
